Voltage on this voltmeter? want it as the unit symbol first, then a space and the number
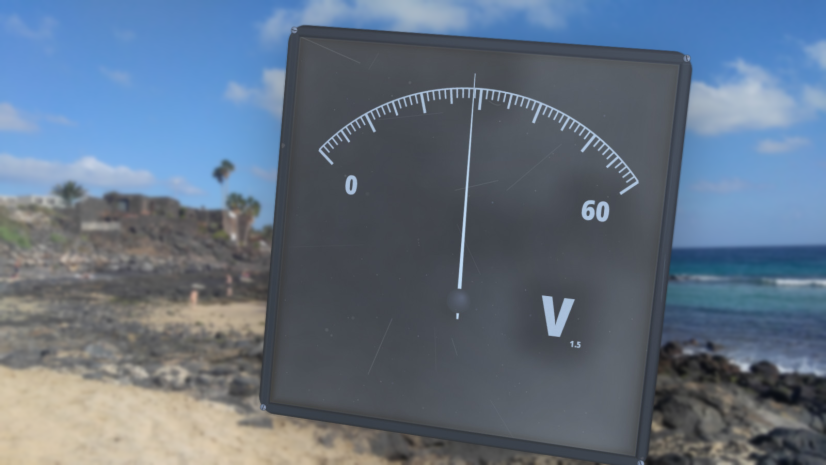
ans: V 29
